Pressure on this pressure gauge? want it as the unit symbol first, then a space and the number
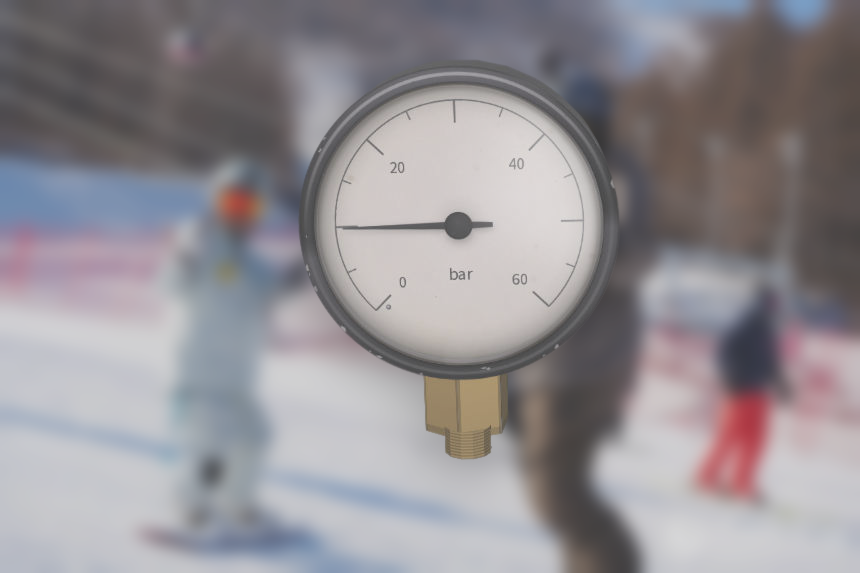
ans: bar 10
